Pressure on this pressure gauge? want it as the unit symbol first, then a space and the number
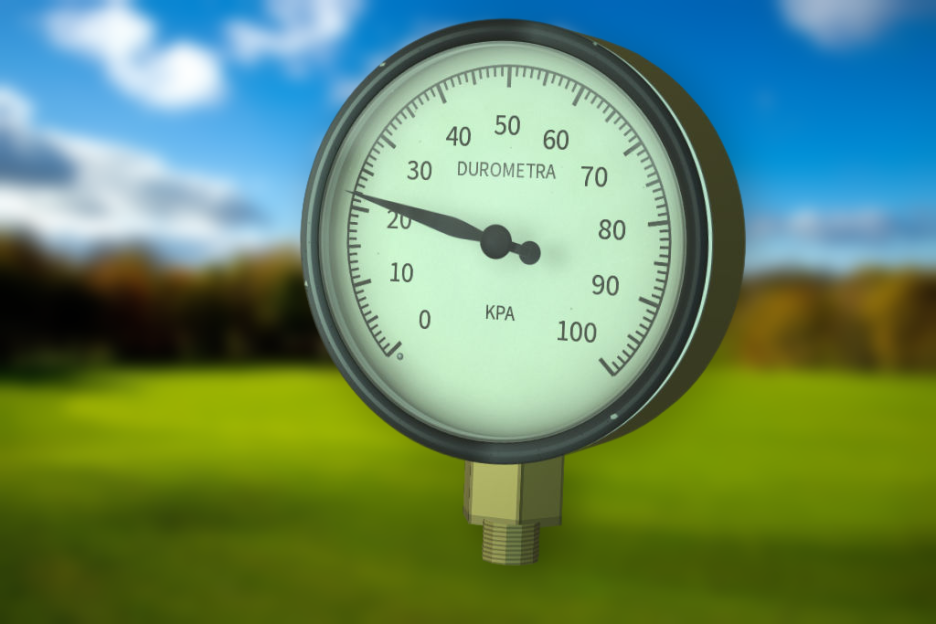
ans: kPa 22
